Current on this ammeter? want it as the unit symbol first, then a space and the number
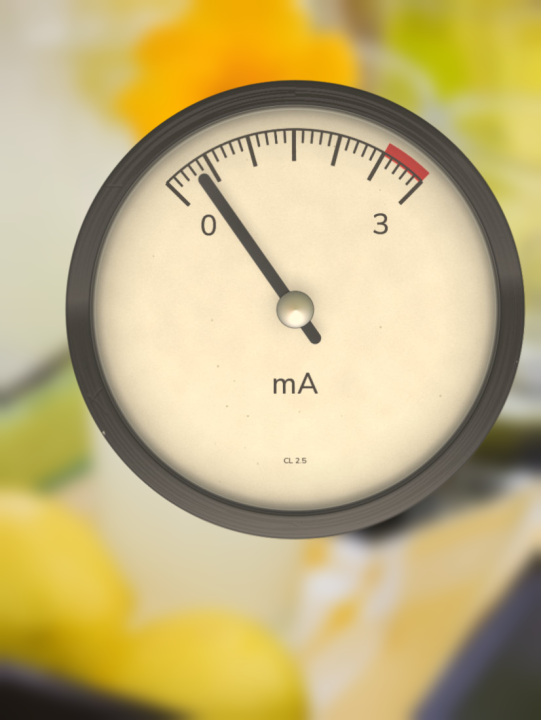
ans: mA 0.35
